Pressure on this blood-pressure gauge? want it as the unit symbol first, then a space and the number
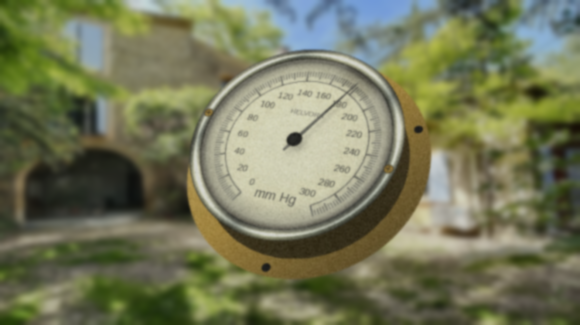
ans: mmHg 180
